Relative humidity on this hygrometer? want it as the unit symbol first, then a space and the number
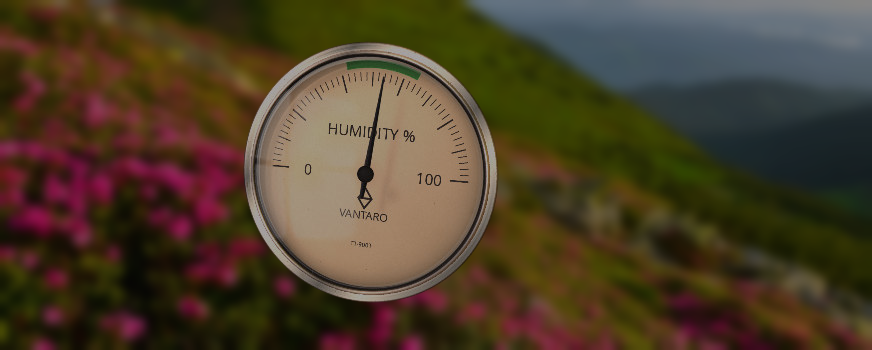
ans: % 54
